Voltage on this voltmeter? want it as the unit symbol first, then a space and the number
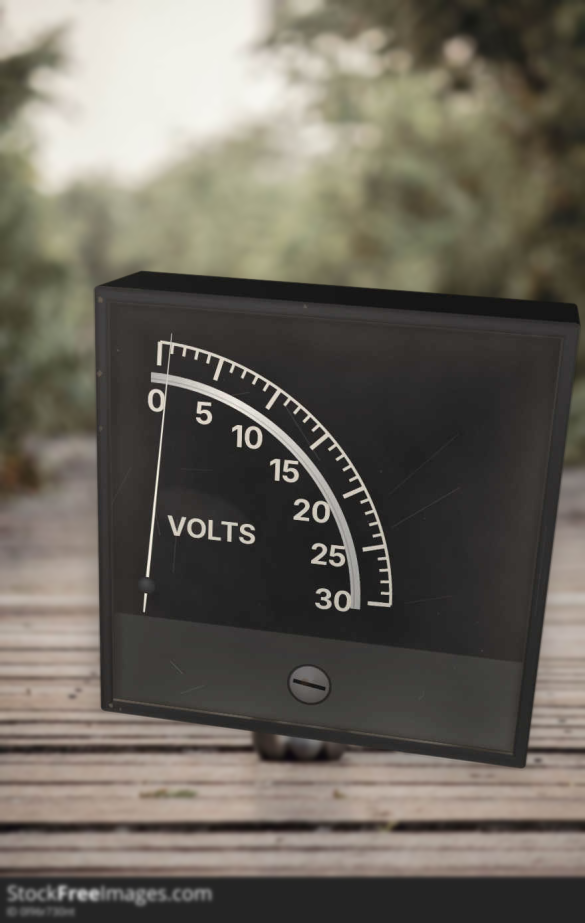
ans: V 1
